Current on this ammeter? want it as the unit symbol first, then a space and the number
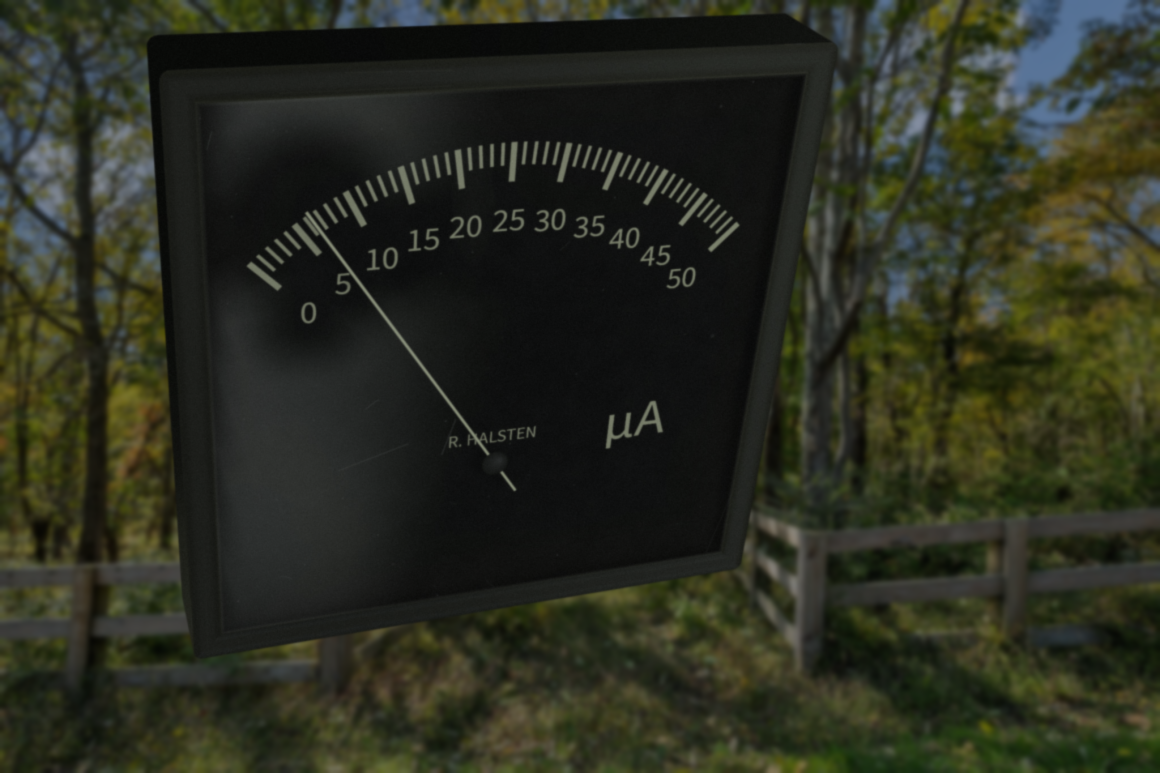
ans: µA 6.5
